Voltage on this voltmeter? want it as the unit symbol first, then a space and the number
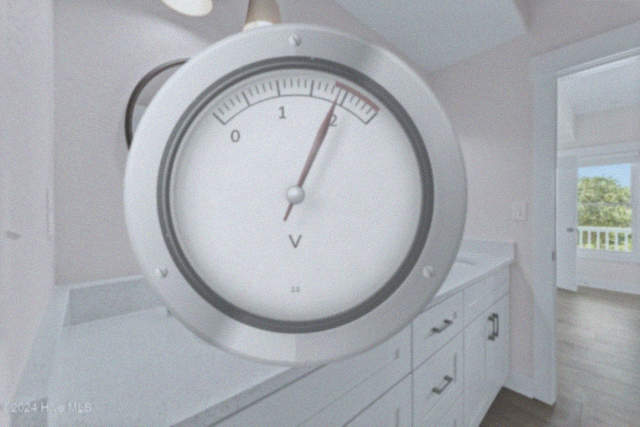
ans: V 1.9
